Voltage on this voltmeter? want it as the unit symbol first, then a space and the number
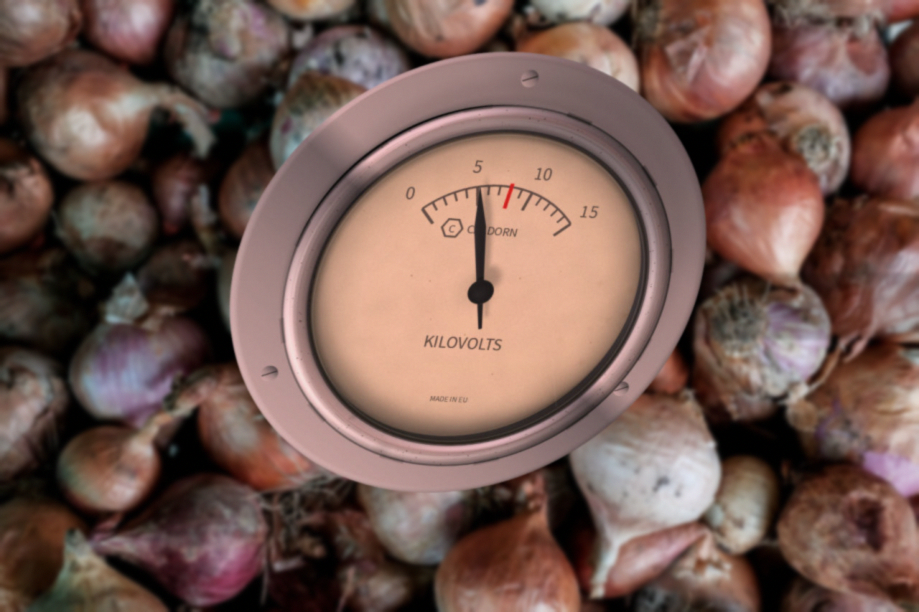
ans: kV 5
